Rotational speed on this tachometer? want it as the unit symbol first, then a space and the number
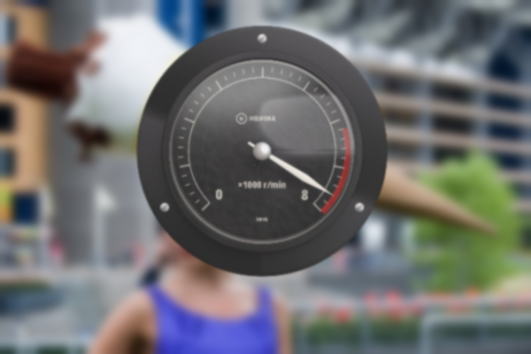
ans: rpm 7600
